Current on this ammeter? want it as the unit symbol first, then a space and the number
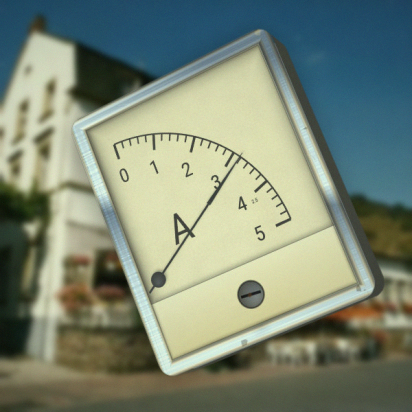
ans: A 3.2
